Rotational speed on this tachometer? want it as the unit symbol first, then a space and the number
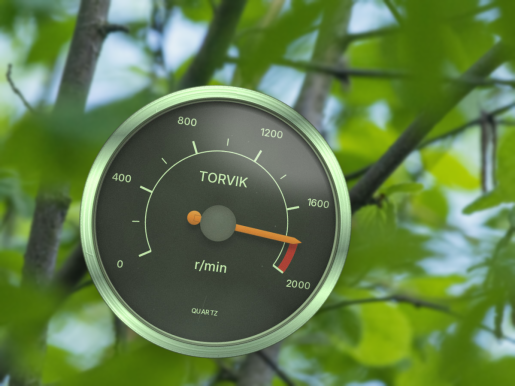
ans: rpm 1800
